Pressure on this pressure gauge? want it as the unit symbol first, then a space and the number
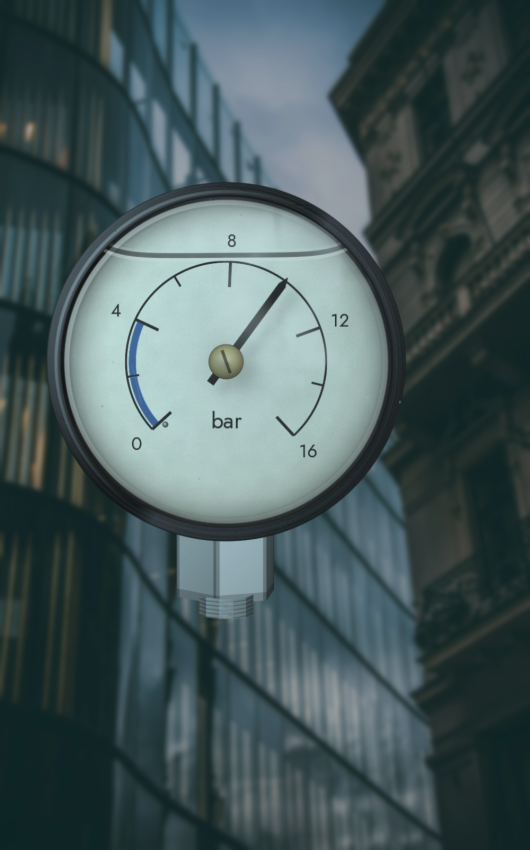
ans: bar 10
